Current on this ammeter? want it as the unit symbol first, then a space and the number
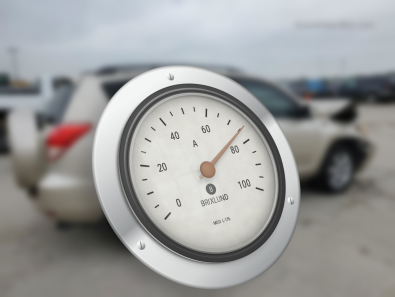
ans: A 75
